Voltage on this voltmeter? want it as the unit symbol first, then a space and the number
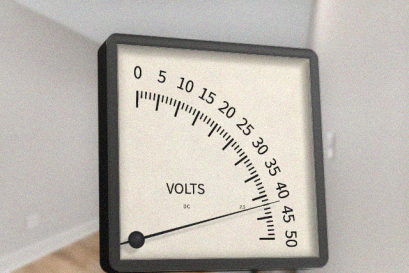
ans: V 42
